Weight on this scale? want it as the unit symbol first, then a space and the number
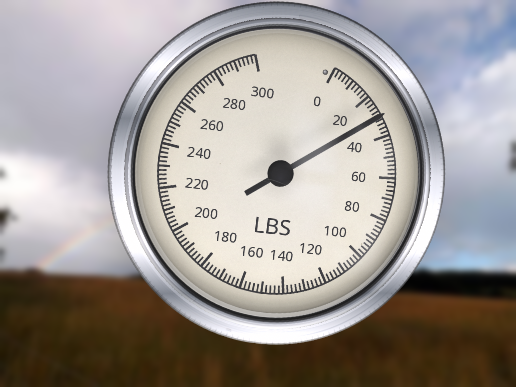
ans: lb 30
